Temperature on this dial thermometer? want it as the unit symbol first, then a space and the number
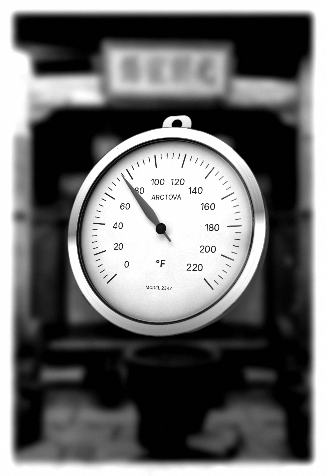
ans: °F 76
